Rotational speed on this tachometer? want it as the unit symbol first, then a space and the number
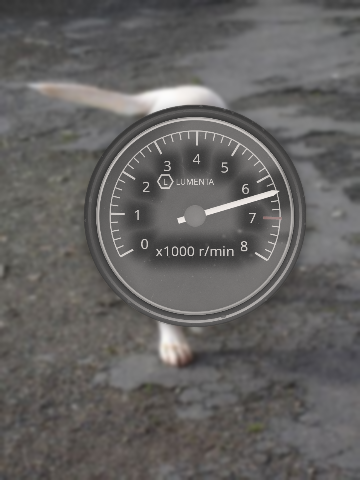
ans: rpm 6400
